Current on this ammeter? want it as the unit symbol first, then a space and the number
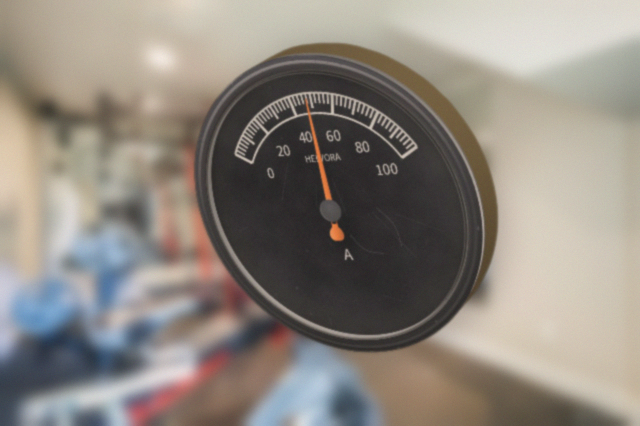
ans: A 50
